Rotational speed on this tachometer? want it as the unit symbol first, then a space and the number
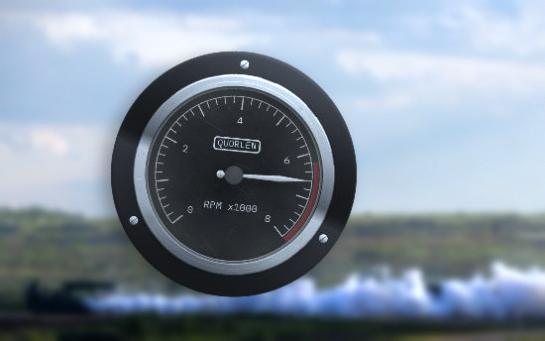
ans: rpm 6600
